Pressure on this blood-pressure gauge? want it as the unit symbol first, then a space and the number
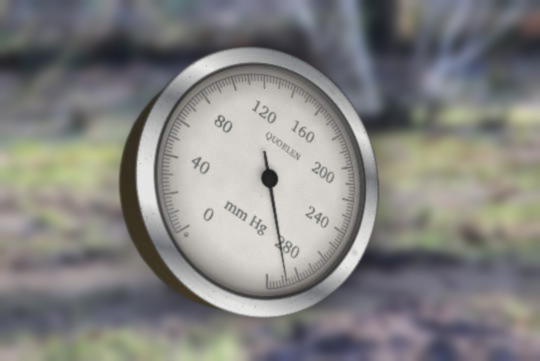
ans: mmHg 290
